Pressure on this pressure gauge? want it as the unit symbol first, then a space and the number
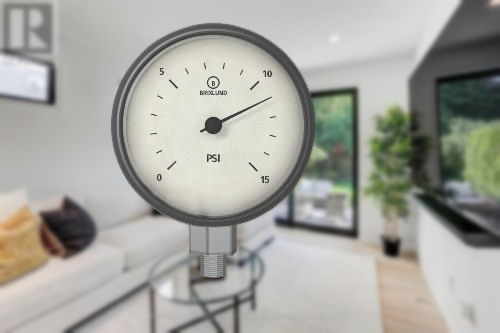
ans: psi 11
